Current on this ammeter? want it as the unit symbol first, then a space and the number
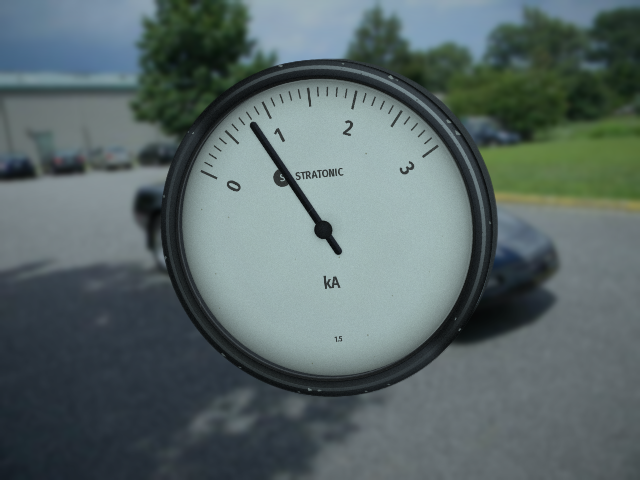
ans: kA 0.8
